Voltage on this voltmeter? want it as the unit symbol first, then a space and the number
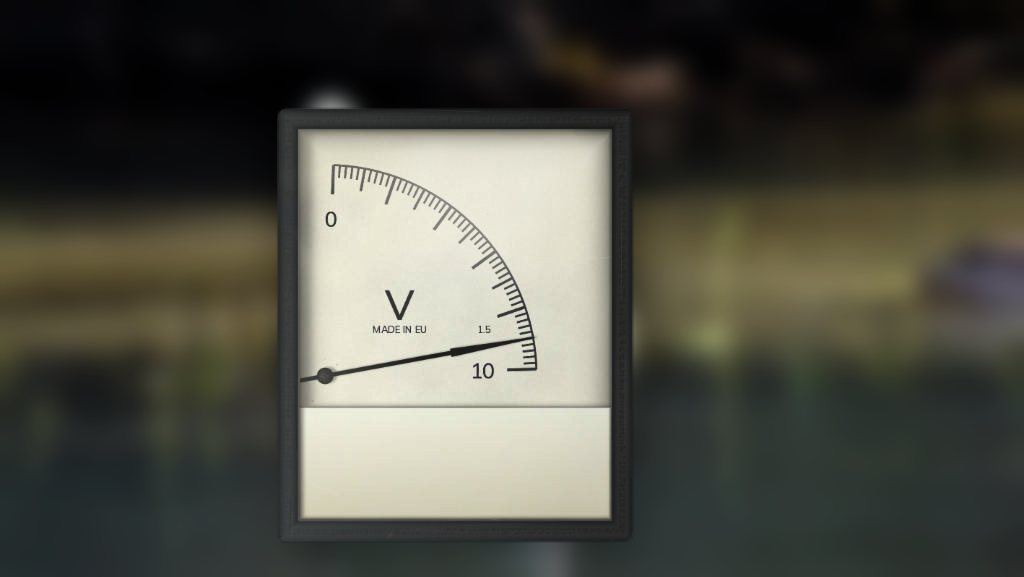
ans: V 9
